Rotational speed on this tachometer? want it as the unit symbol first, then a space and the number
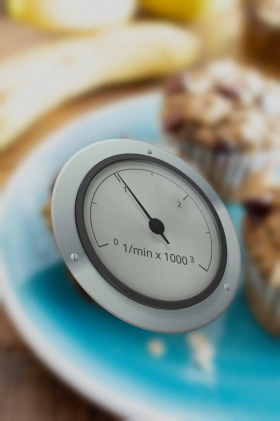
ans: rpm 1000
